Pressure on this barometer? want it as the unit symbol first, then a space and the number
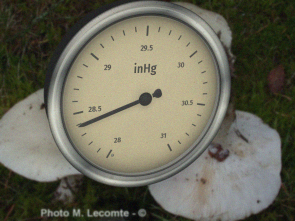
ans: inHg 28.4
